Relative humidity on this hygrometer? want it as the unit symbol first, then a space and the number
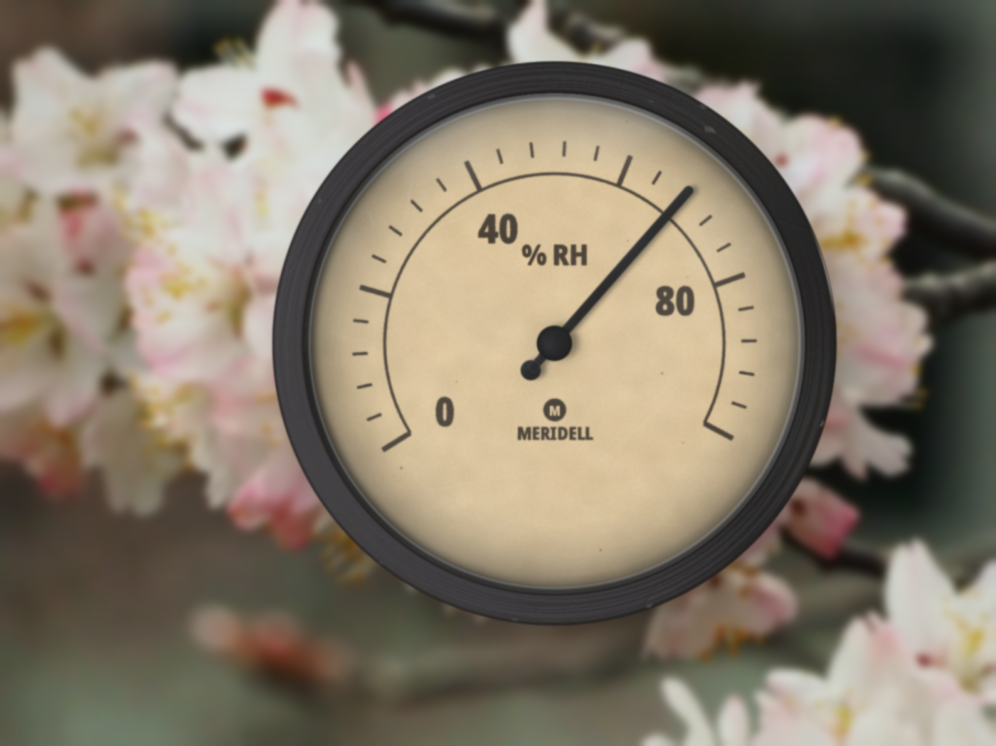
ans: % 68
